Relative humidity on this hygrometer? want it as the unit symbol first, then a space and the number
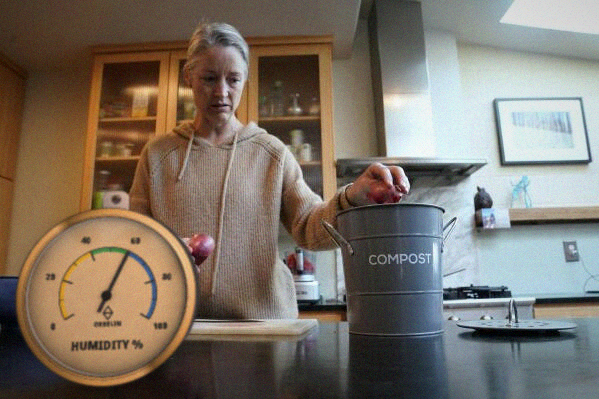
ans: % 60
